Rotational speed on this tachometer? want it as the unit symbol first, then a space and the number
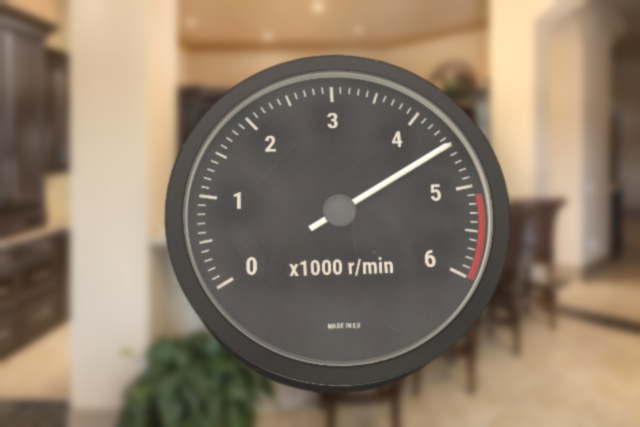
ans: rpm 4500
